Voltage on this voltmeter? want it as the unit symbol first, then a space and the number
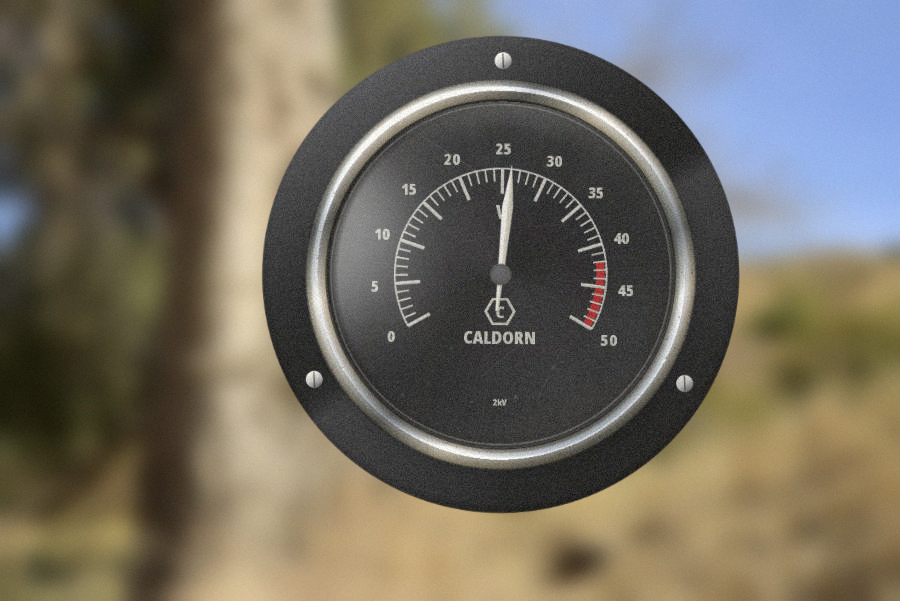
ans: V 26
